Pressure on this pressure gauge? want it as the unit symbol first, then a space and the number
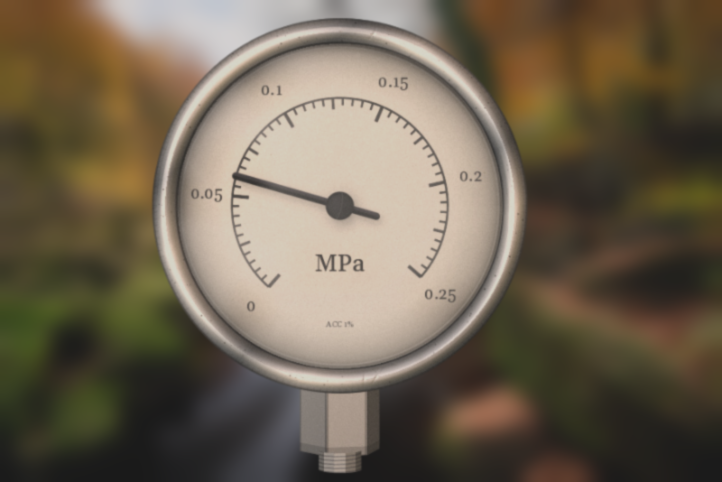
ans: MPa 0.06
